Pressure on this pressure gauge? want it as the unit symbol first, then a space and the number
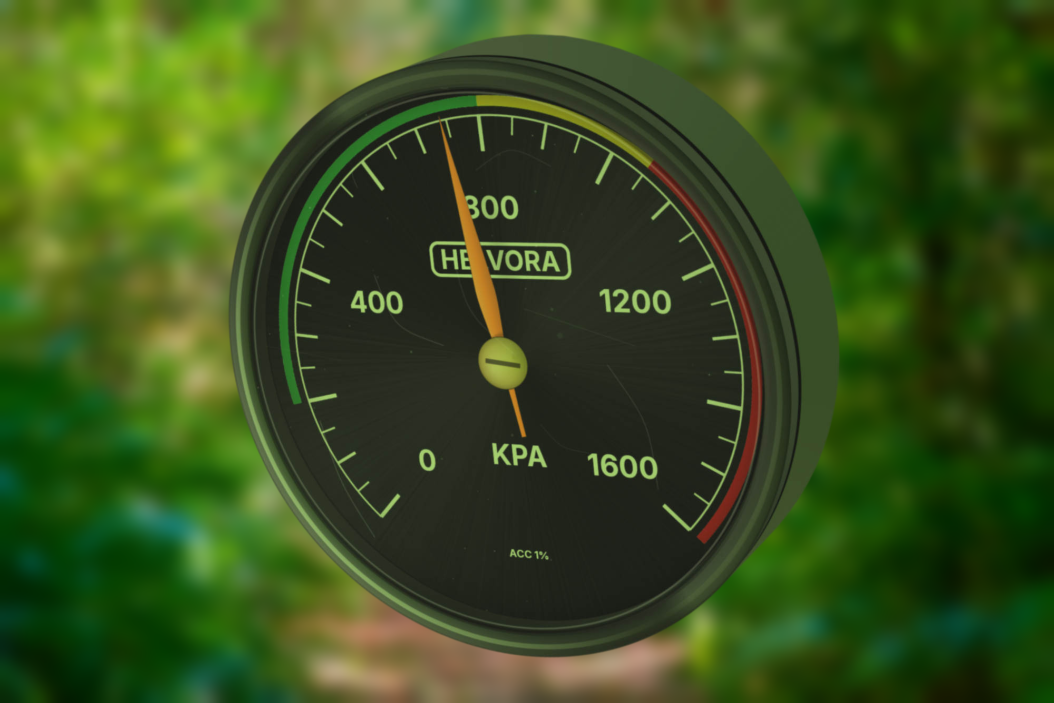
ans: kPa 750
